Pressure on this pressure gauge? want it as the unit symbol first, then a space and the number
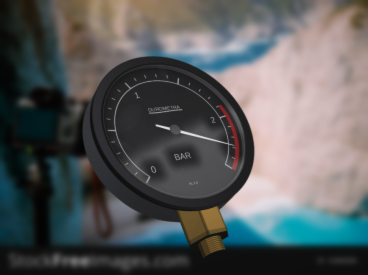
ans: bar 2.3
